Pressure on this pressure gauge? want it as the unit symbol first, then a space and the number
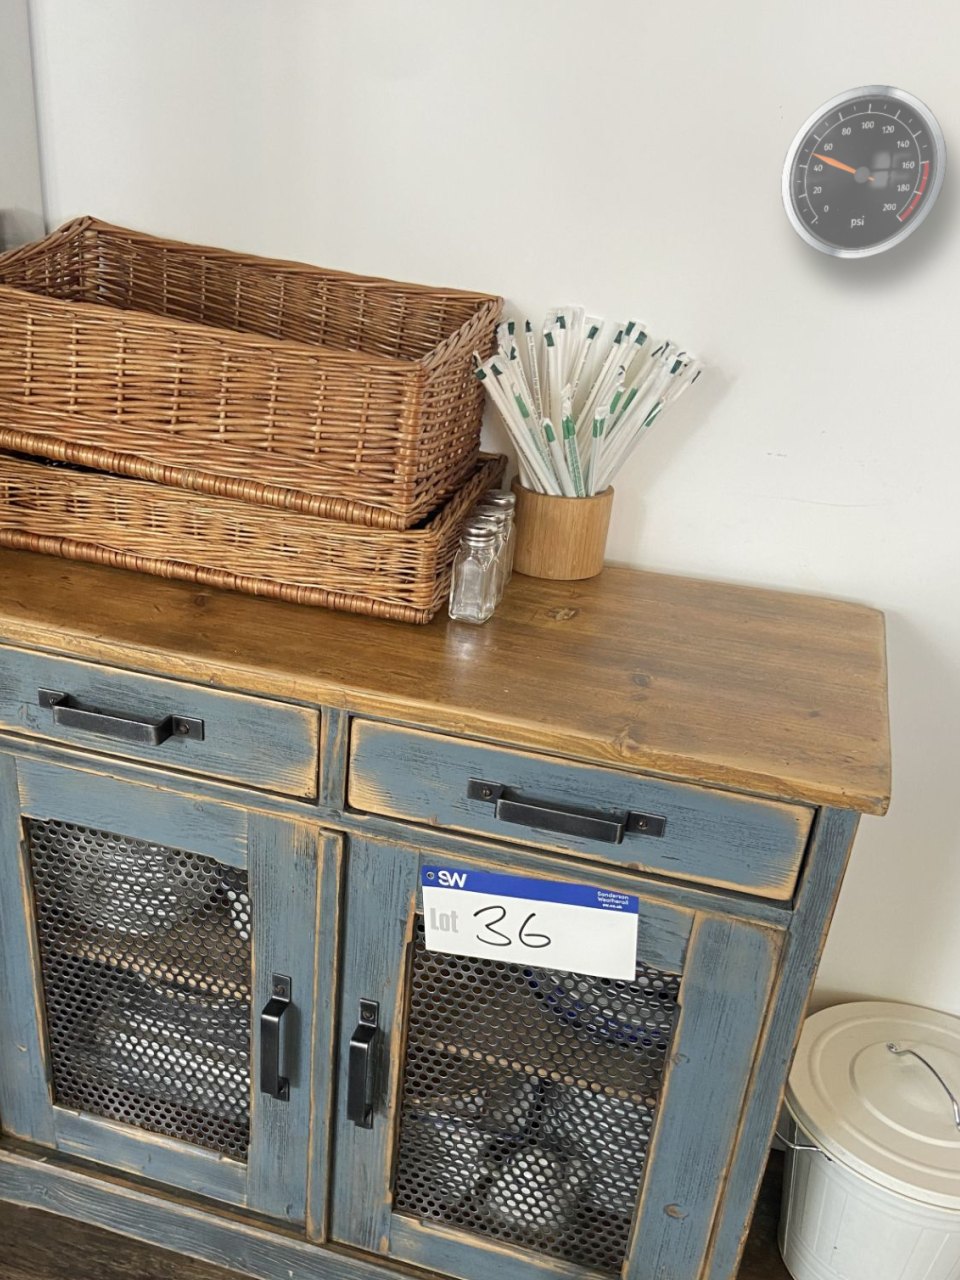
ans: psi 50
